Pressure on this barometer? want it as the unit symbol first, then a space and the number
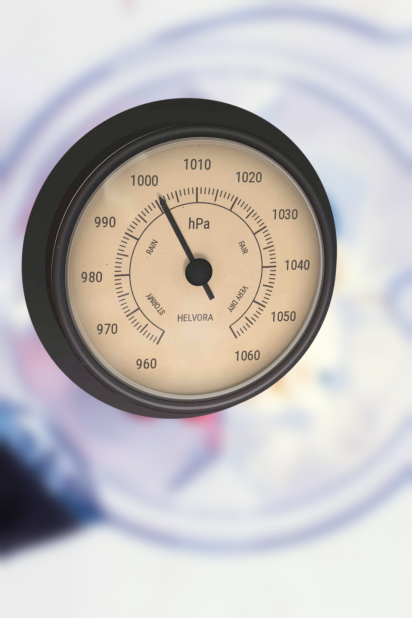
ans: hPa 1001
